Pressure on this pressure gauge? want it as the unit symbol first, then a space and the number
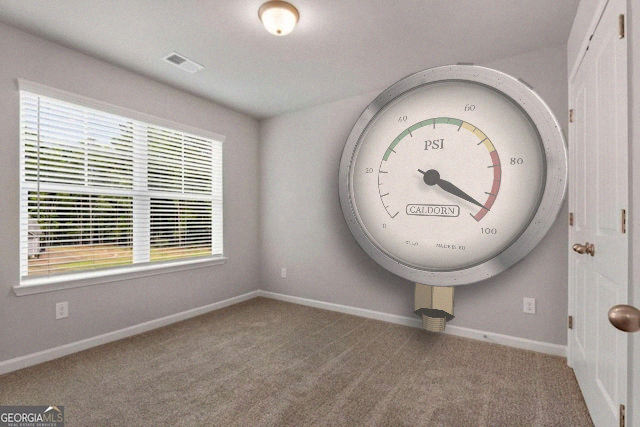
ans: psi 95
